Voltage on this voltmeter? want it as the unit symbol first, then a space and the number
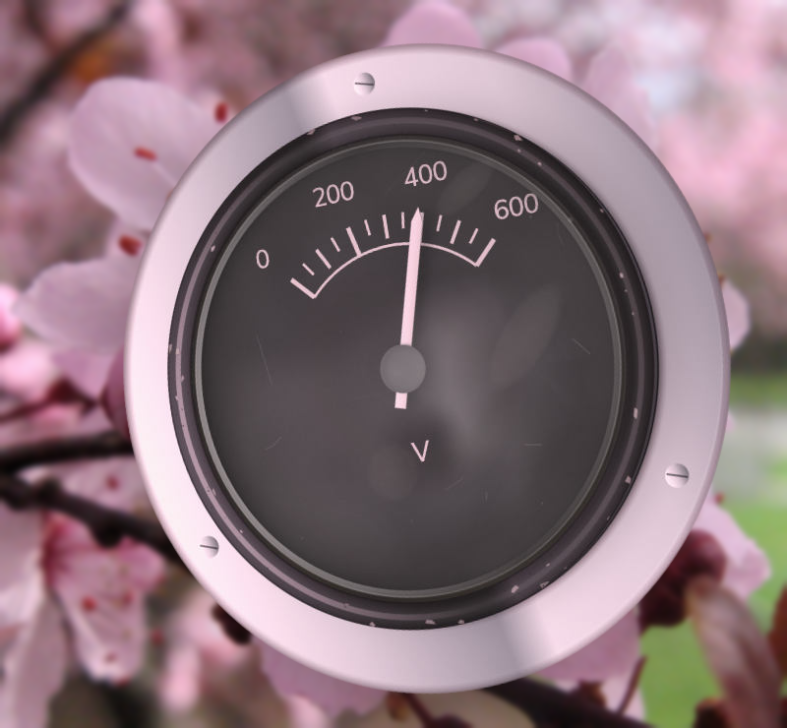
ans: V 400
